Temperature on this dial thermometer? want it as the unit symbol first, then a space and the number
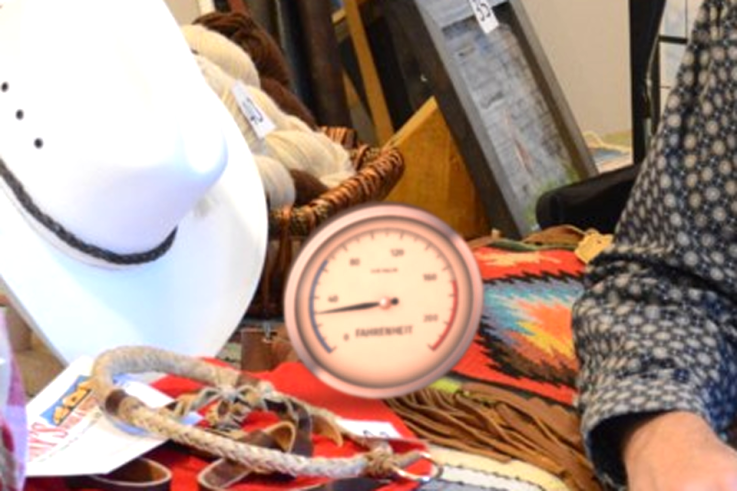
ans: °F 30
